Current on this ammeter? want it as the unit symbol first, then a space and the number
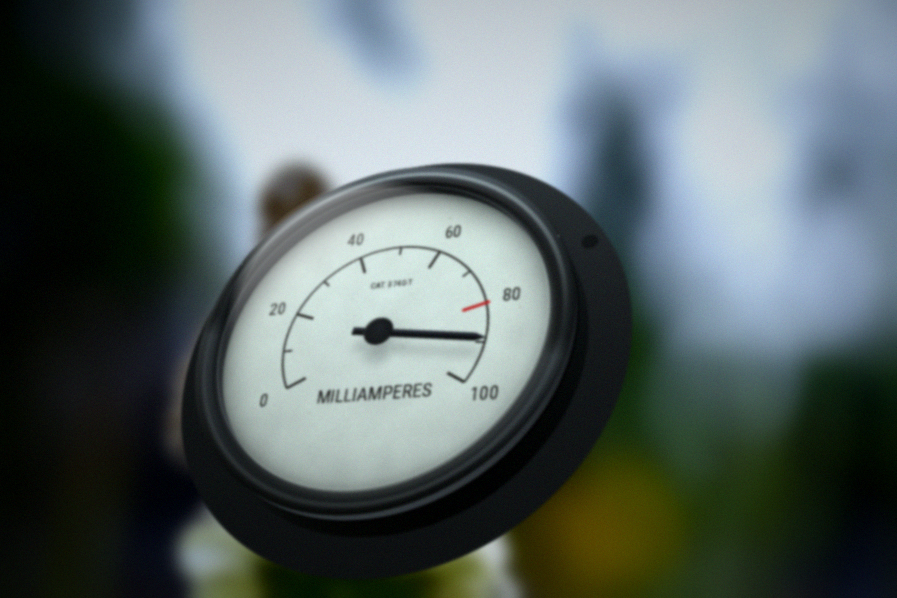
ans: mA 90
